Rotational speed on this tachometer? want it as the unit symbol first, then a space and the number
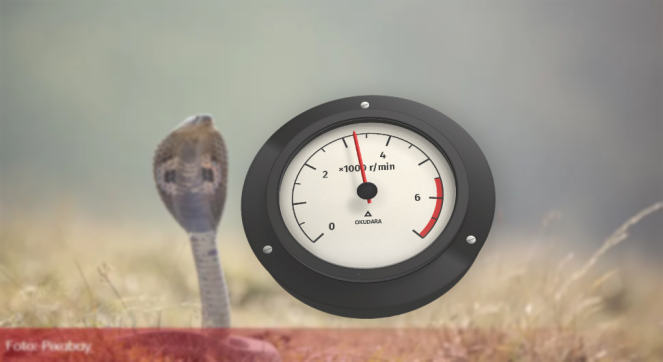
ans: rpm 3250
